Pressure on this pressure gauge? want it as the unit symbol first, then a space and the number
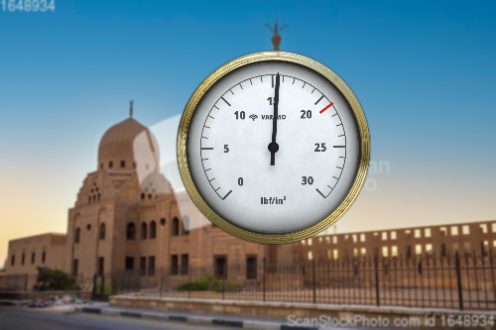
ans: psi 15.5
